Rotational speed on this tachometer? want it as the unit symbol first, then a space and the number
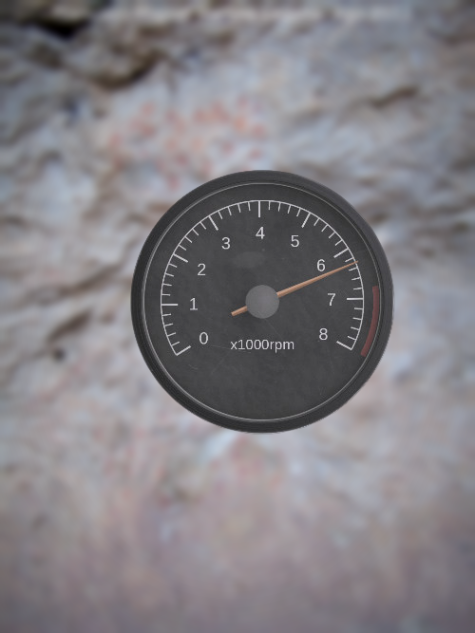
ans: rpm 6300
